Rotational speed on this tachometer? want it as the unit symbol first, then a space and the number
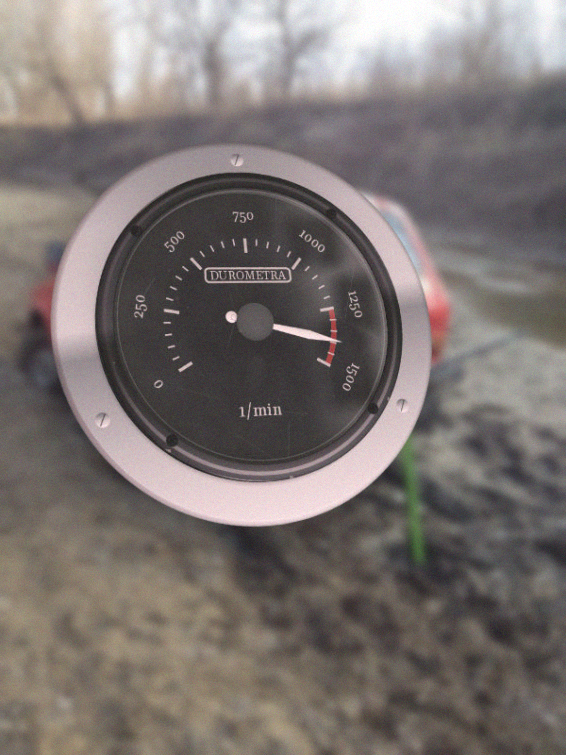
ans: rpm 1400
